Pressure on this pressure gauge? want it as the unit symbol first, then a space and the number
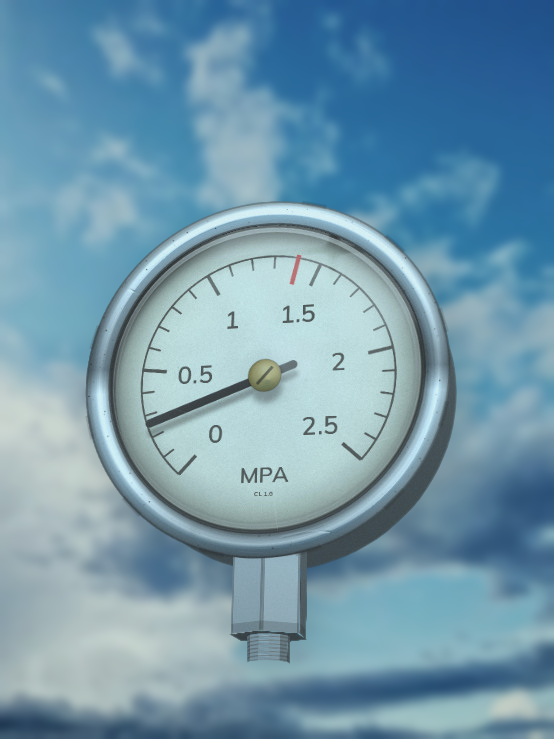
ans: MPa 0.25
